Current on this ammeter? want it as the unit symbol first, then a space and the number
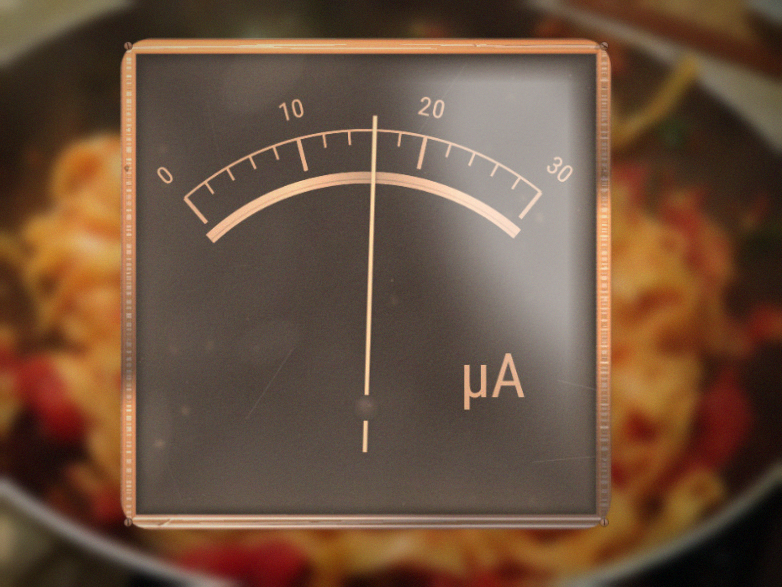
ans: µA 16
